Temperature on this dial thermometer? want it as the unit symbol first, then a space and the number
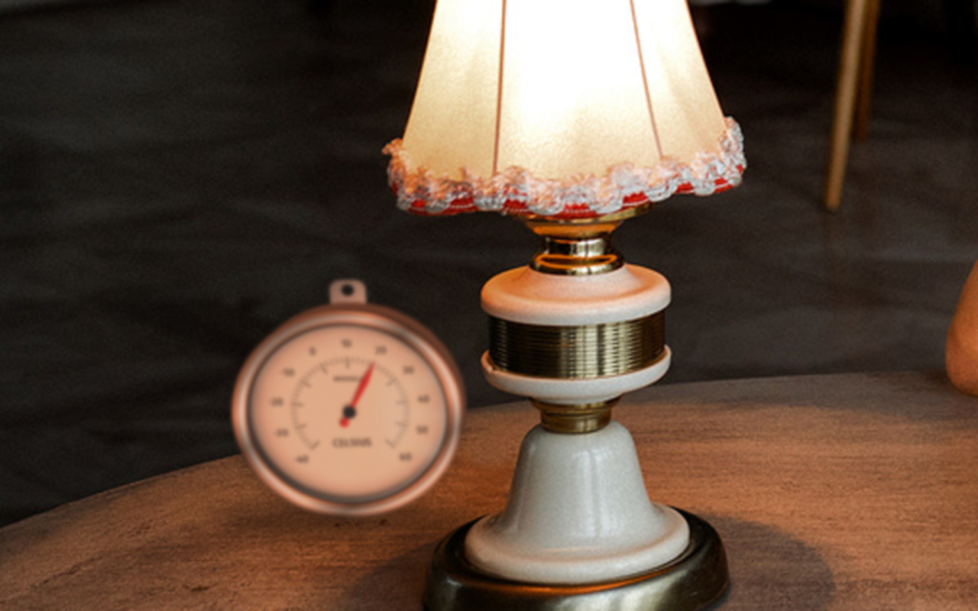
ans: °C 20
